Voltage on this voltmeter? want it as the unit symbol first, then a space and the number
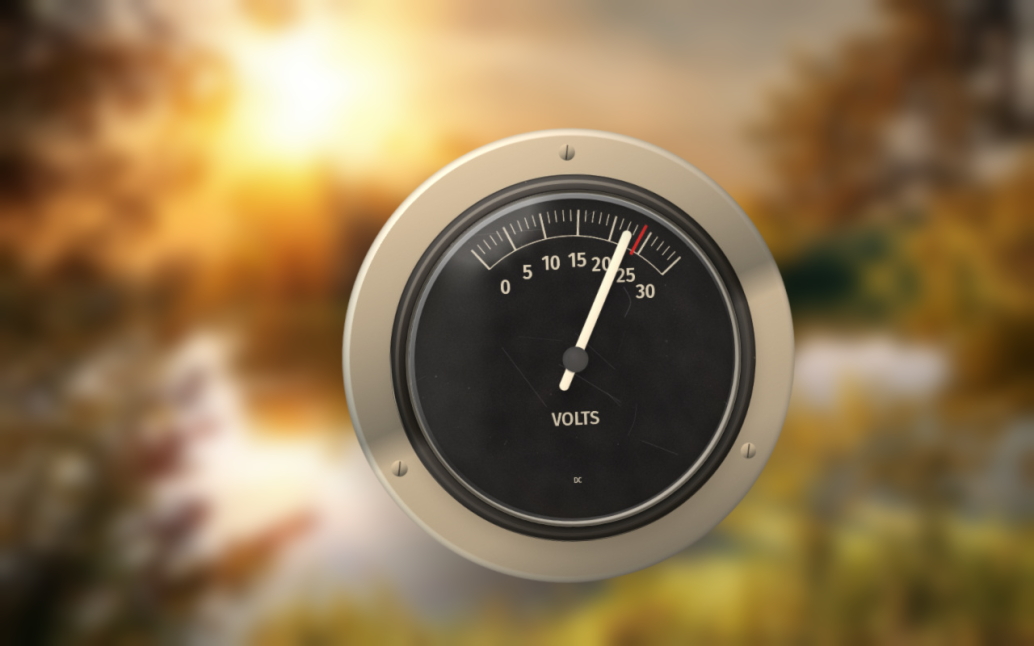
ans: V 22
